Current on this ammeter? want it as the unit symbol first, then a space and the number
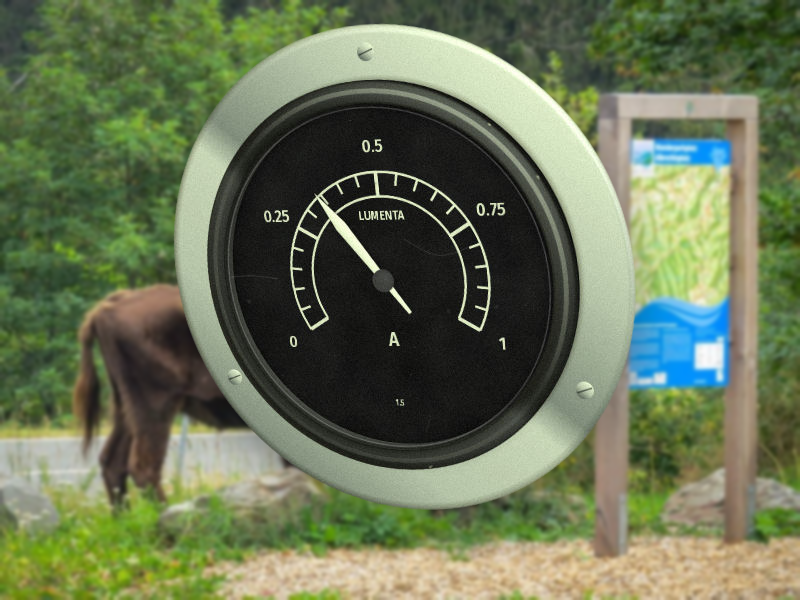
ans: A 0.35
